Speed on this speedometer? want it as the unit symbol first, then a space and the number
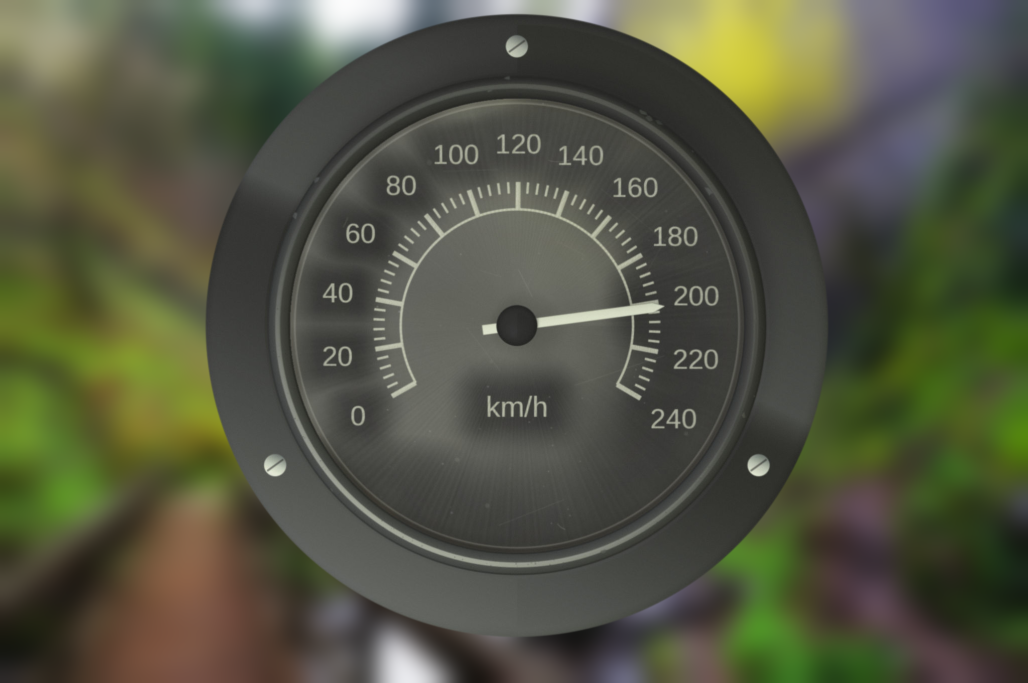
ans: km/h 202
